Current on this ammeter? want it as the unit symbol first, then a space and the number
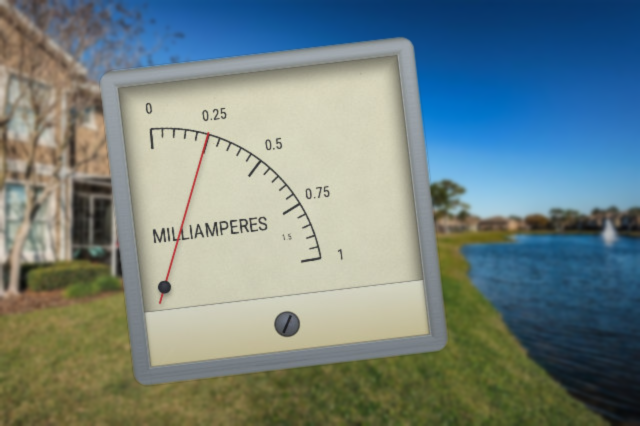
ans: mA 0.25
